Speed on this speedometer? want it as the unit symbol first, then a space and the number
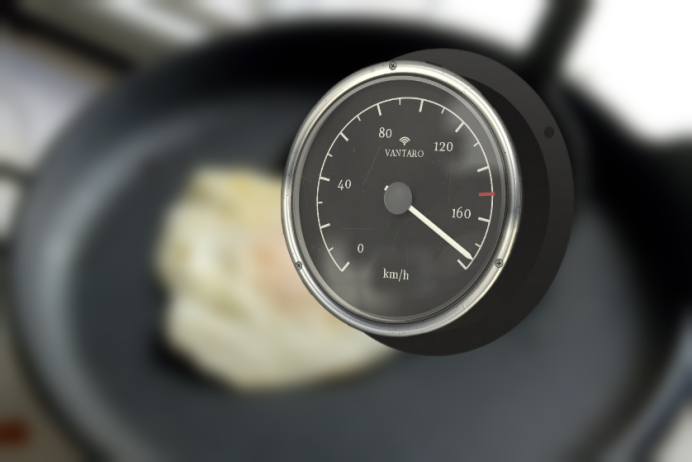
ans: km/h 175
